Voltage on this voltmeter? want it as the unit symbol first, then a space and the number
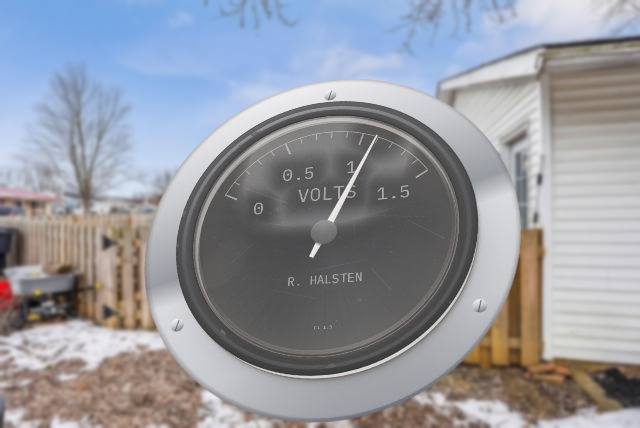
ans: V 1.1
